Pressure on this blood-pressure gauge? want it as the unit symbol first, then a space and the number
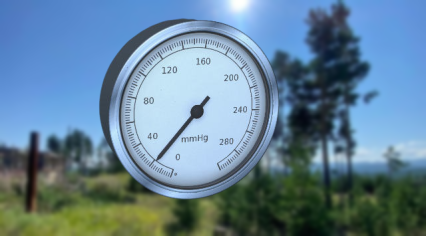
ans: mmHg 20
